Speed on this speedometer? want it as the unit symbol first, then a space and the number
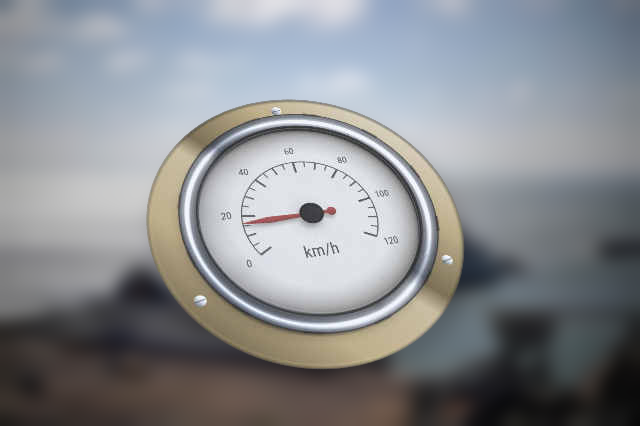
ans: km/h 15
